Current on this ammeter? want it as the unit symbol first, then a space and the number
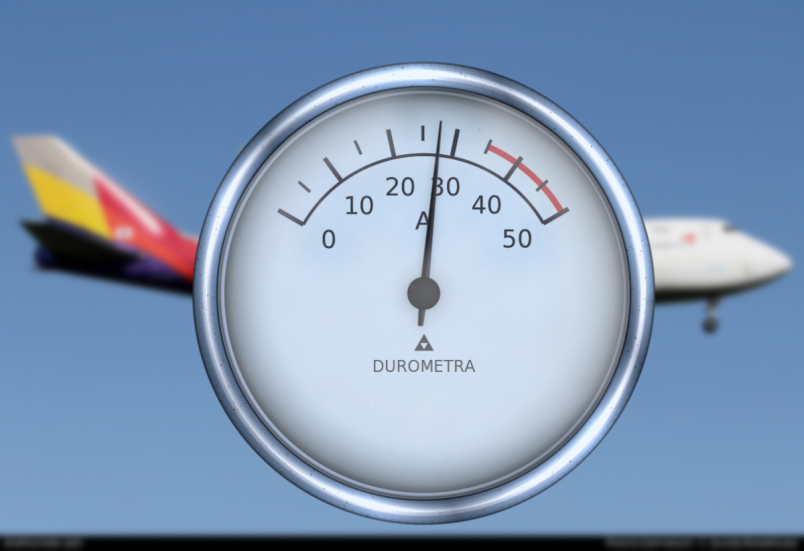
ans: A 27.5
